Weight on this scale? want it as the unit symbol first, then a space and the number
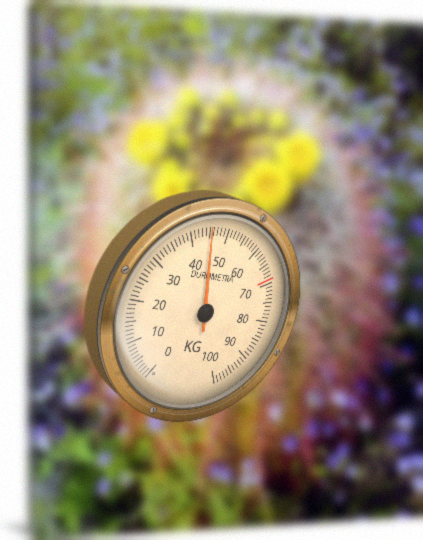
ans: kg 45
